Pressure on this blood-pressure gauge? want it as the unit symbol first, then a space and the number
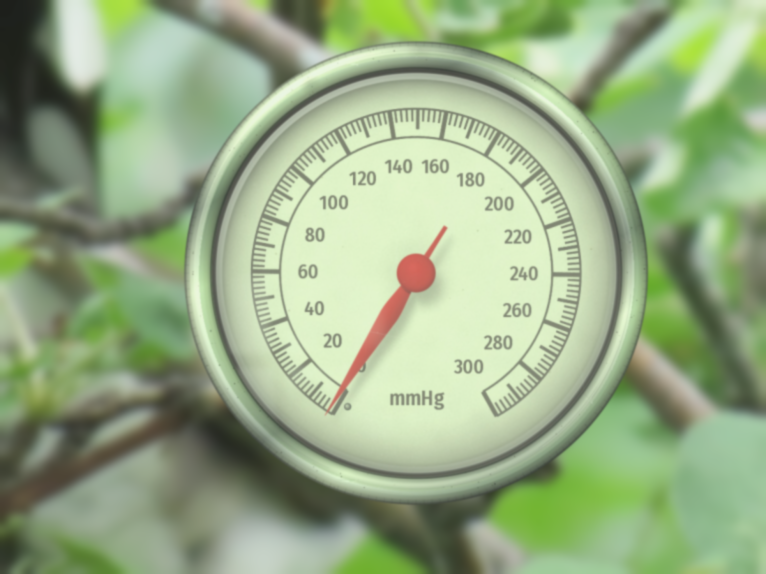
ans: mmHg 2
